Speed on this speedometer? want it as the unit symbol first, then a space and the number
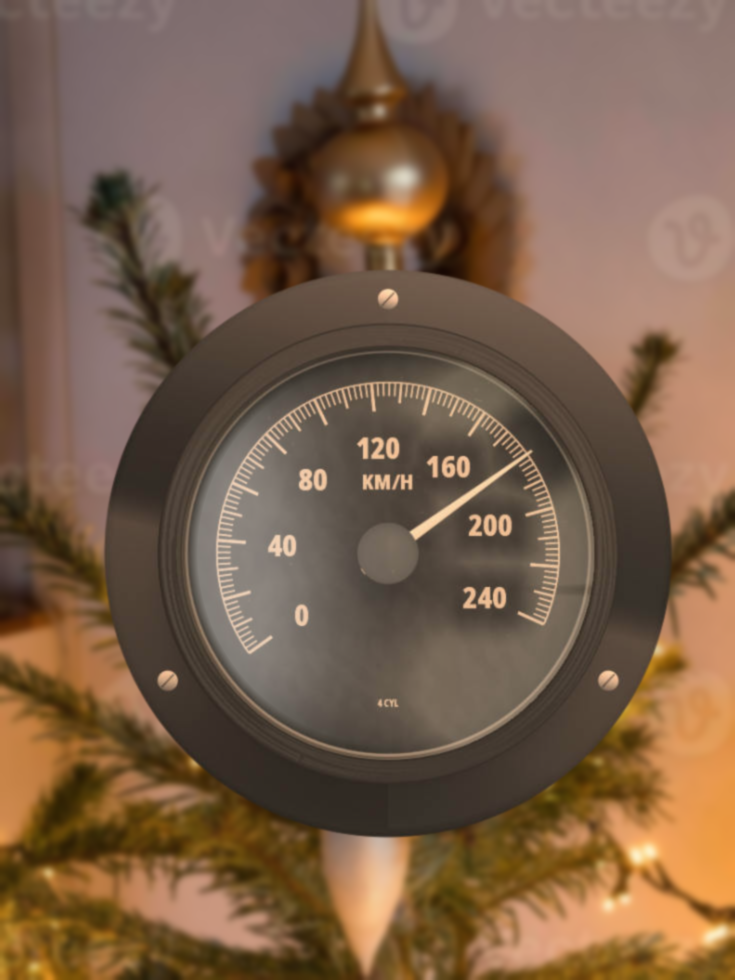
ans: km/h 180
